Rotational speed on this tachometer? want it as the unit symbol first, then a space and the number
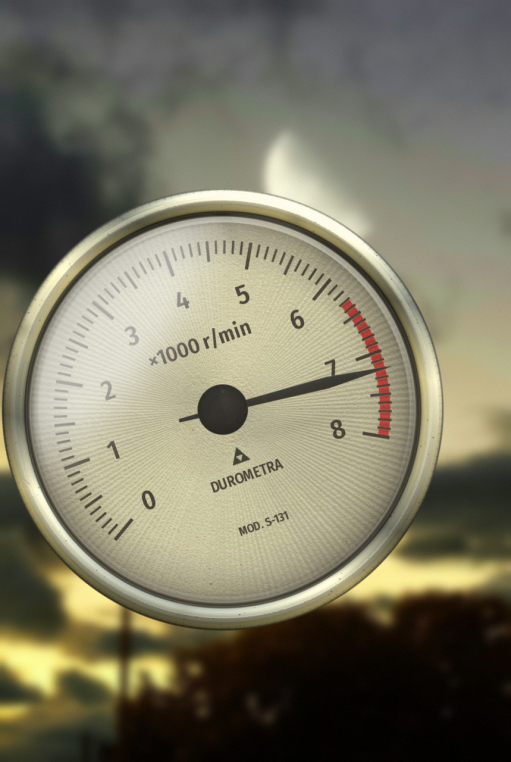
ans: rpm 7200
